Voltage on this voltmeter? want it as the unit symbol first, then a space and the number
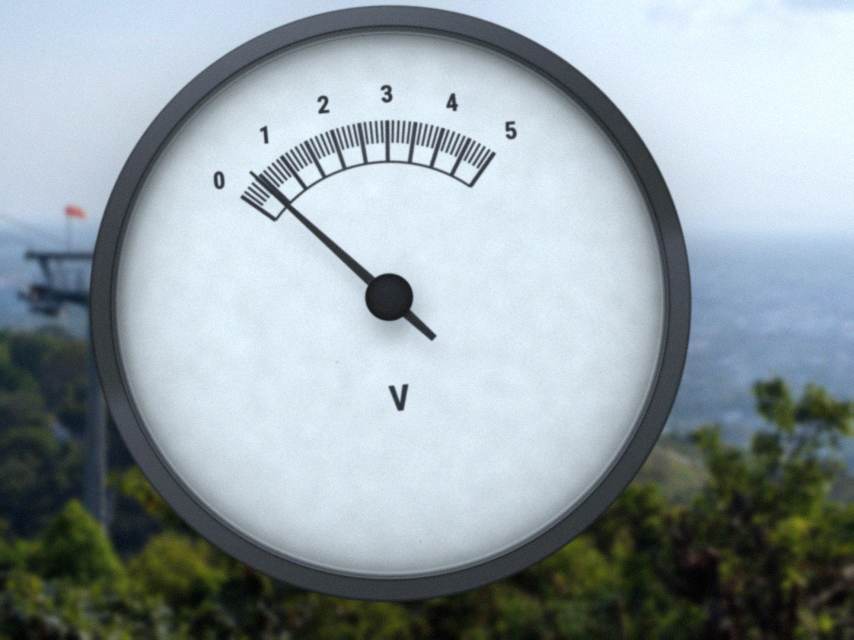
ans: V 0.4
